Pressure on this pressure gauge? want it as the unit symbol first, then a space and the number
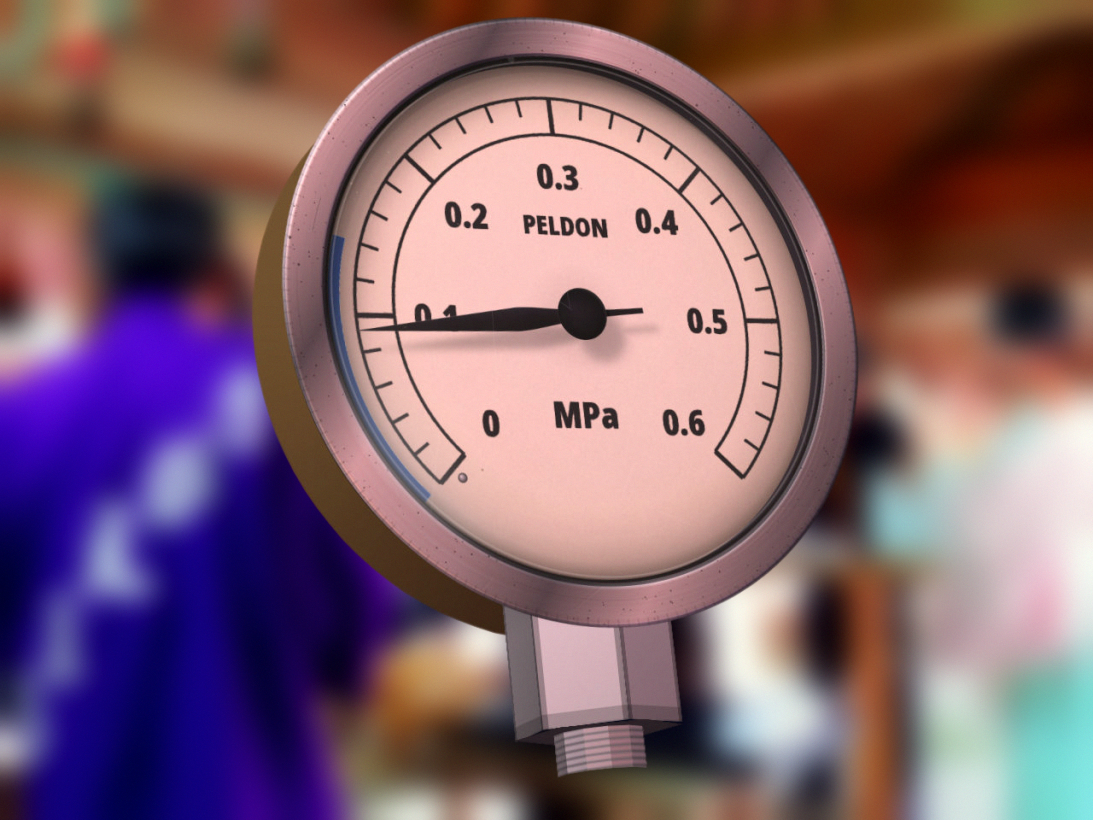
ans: MPa 0.09
